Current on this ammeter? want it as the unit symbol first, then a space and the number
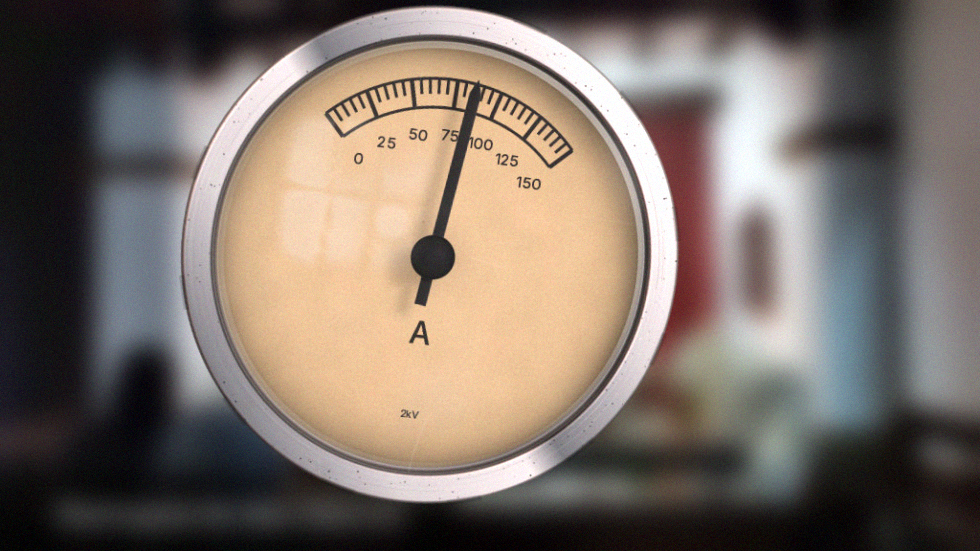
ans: A 85
